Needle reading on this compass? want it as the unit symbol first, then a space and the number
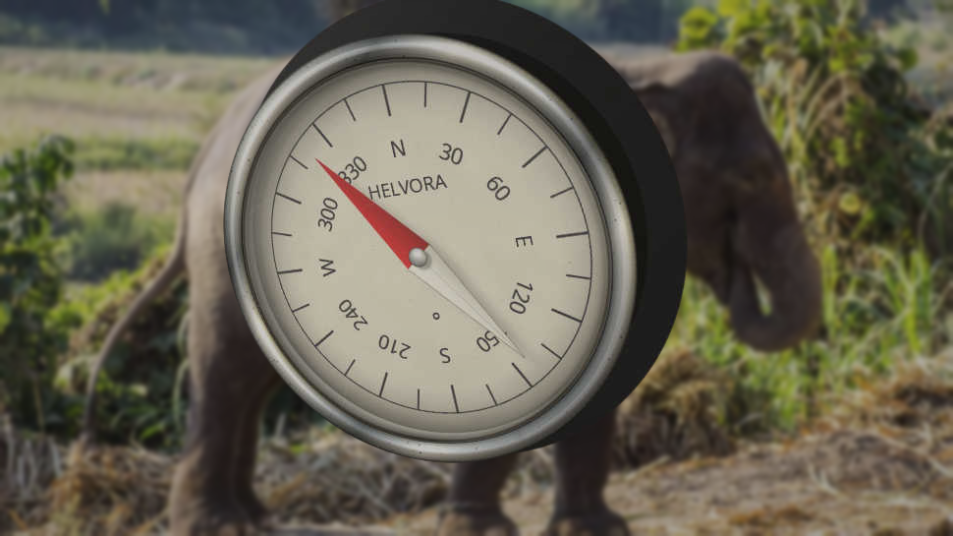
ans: ° 322.5
